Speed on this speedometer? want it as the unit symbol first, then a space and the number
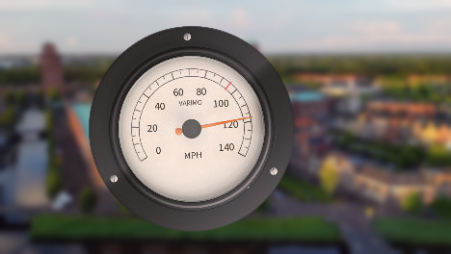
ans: mph 117.5
